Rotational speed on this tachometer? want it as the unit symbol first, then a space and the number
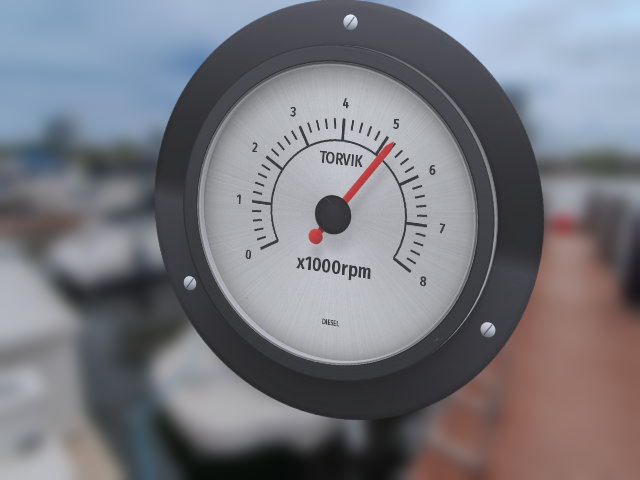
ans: rpm 5200
